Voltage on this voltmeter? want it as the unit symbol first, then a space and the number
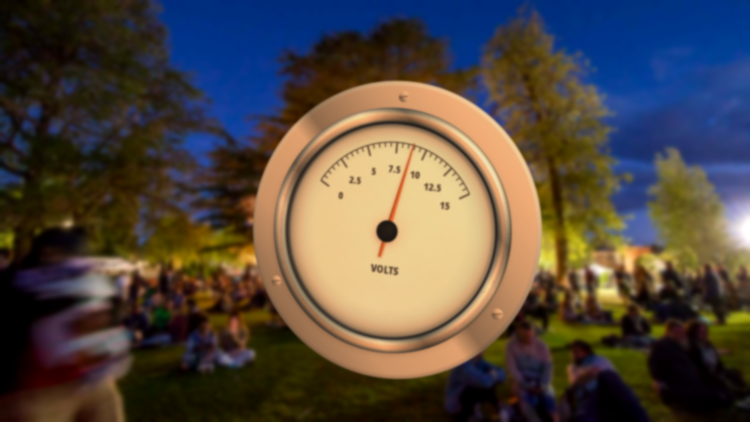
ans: V 9
